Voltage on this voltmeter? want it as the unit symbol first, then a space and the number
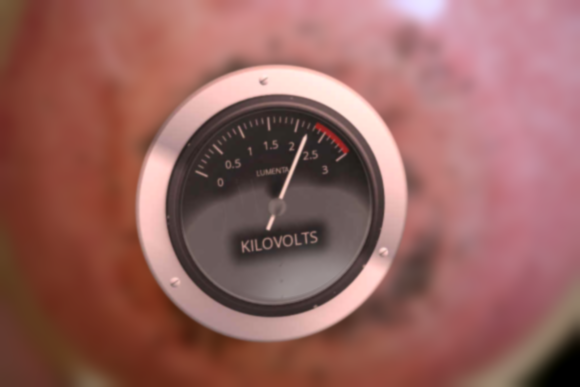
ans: kV 2.2
